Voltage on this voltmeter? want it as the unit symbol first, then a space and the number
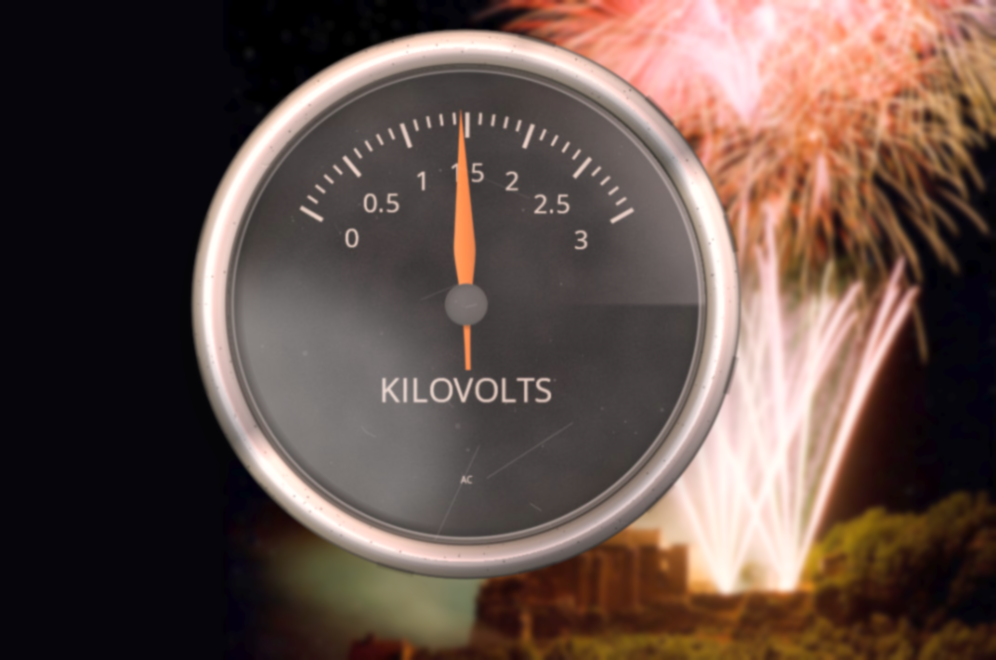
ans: kV 1.45
